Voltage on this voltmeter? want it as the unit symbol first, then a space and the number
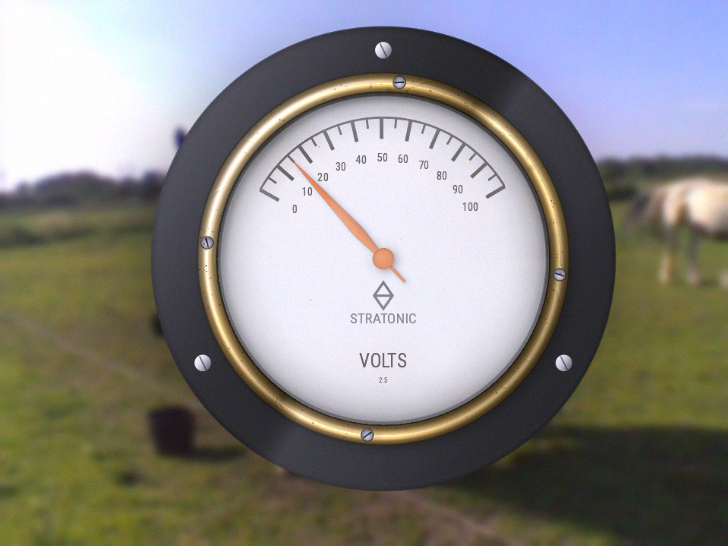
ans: V 15
